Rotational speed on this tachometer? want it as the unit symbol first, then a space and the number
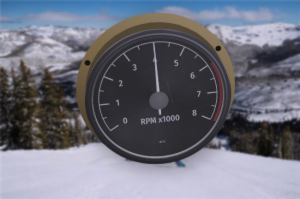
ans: rpm 4000
